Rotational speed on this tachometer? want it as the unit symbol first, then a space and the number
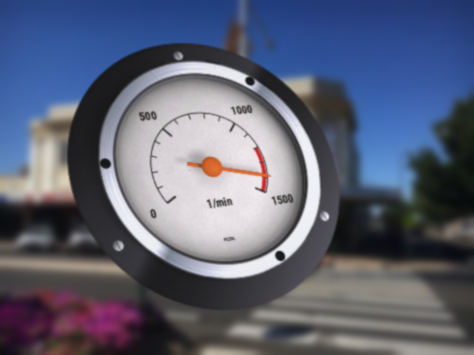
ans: rpm 1400
